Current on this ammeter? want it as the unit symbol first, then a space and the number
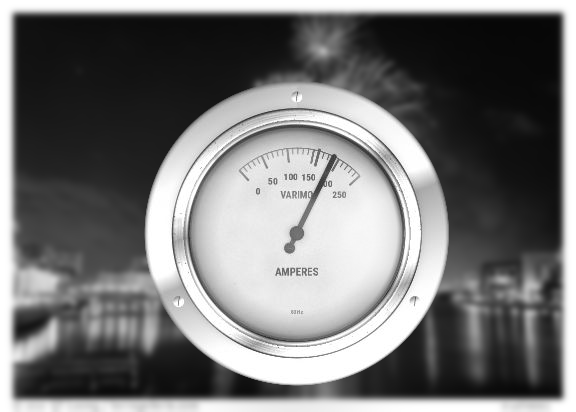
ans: A 190
